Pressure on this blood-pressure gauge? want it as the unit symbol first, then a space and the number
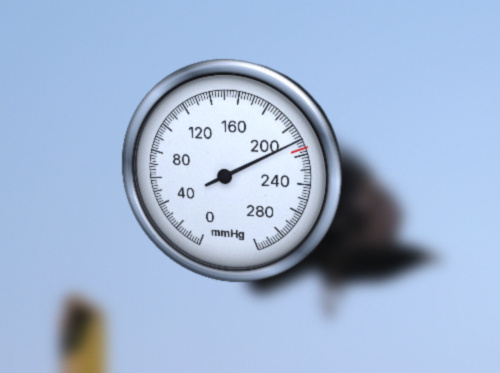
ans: mmHg 210
